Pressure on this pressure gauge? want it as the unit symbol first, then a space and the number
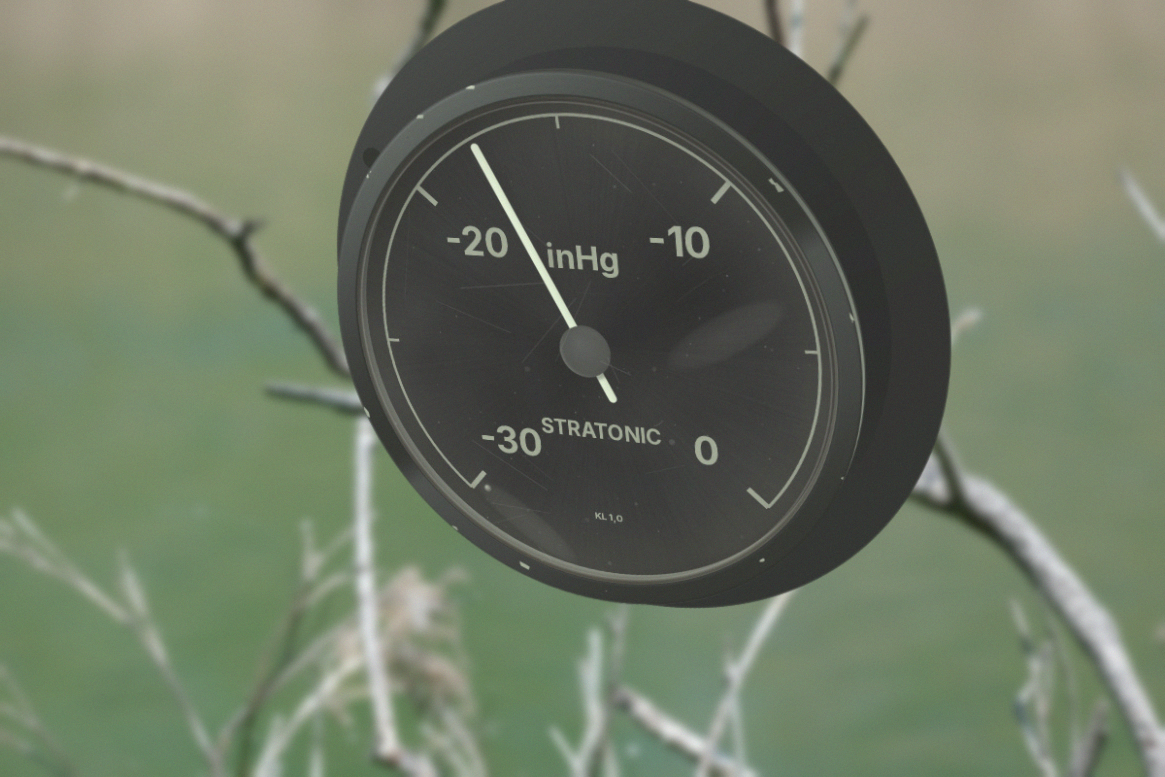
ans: inHg -17.5
